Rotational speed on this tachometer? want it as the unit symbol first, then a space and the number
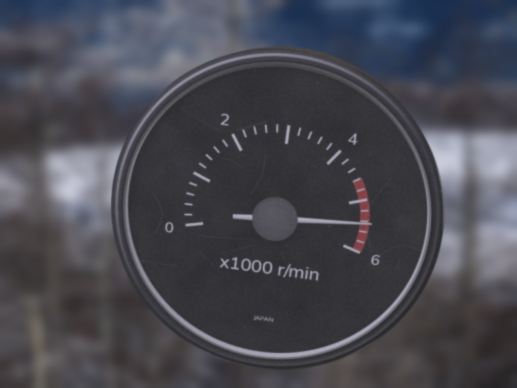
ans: rpm 5400
